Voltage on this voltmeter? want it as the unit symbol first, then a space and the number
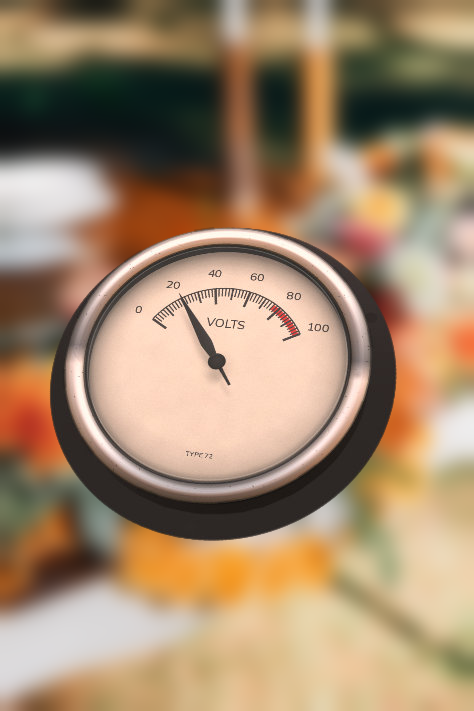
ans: V 20
